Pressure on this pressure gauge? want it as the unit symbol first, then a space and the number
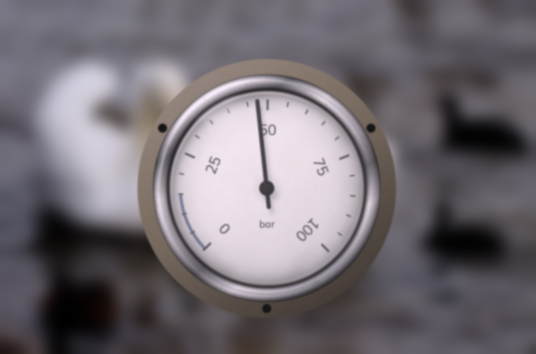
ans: bar 47.5
